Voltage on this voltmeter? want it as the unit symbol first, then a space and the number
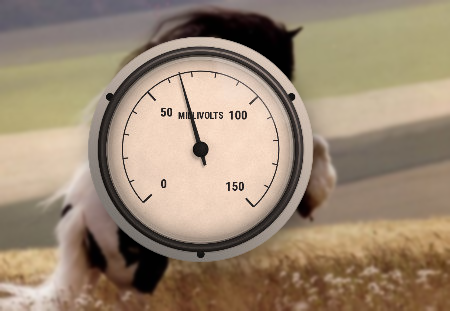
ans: mV 65
